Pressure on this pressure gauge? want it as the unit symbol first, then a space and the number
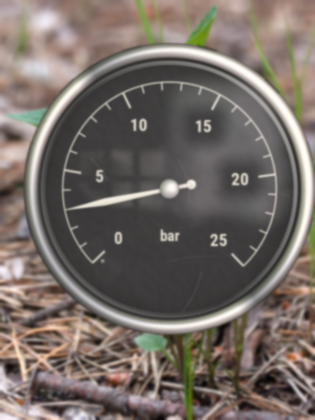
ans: bar 3
